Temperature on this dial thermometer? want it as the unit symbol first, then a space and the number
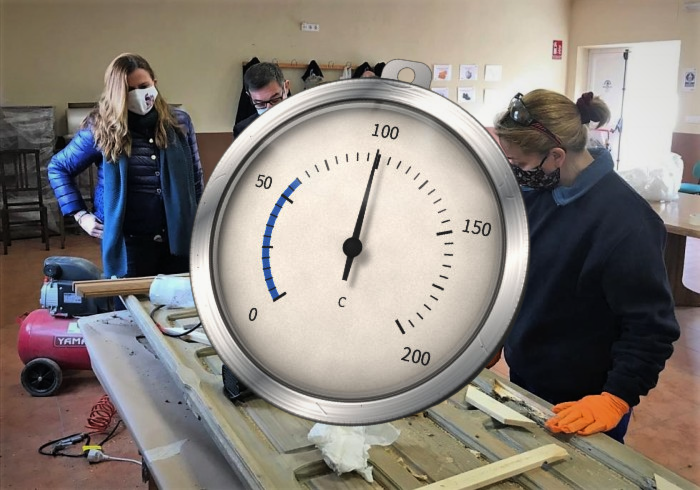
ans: °C 100
